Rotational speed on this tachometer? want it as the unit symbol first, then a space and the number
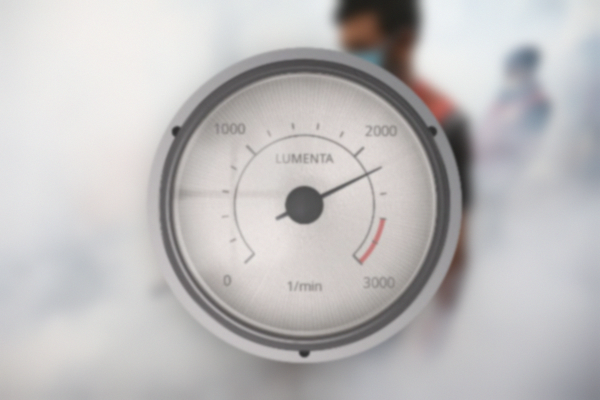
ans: rpm 2200
